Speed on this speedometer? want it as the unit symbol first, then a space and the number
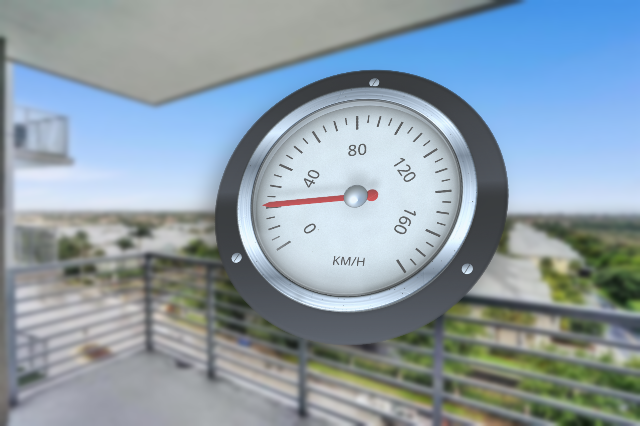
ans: km/h 20
